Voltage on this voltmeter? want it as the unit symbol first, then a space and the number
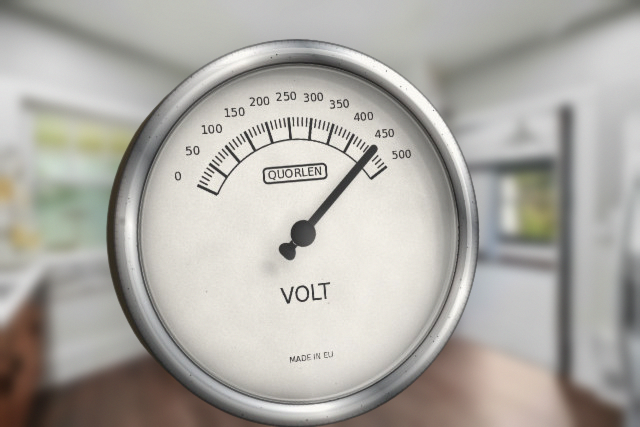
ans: V 450
